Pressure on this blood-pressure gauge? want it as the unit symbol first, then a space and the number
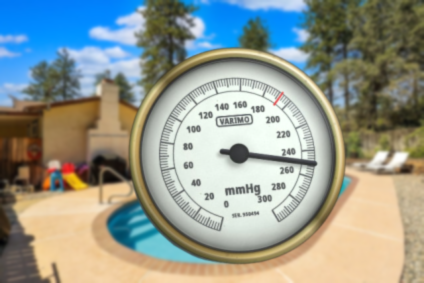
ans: mmHg 250
